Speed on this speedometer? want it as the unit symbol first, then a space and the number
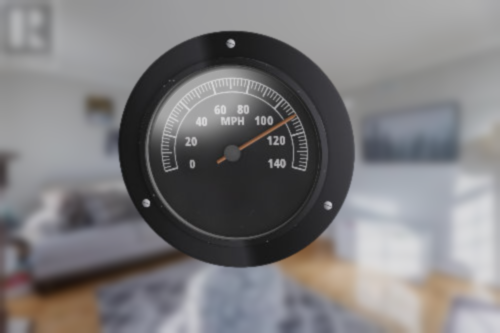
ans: mph 110
